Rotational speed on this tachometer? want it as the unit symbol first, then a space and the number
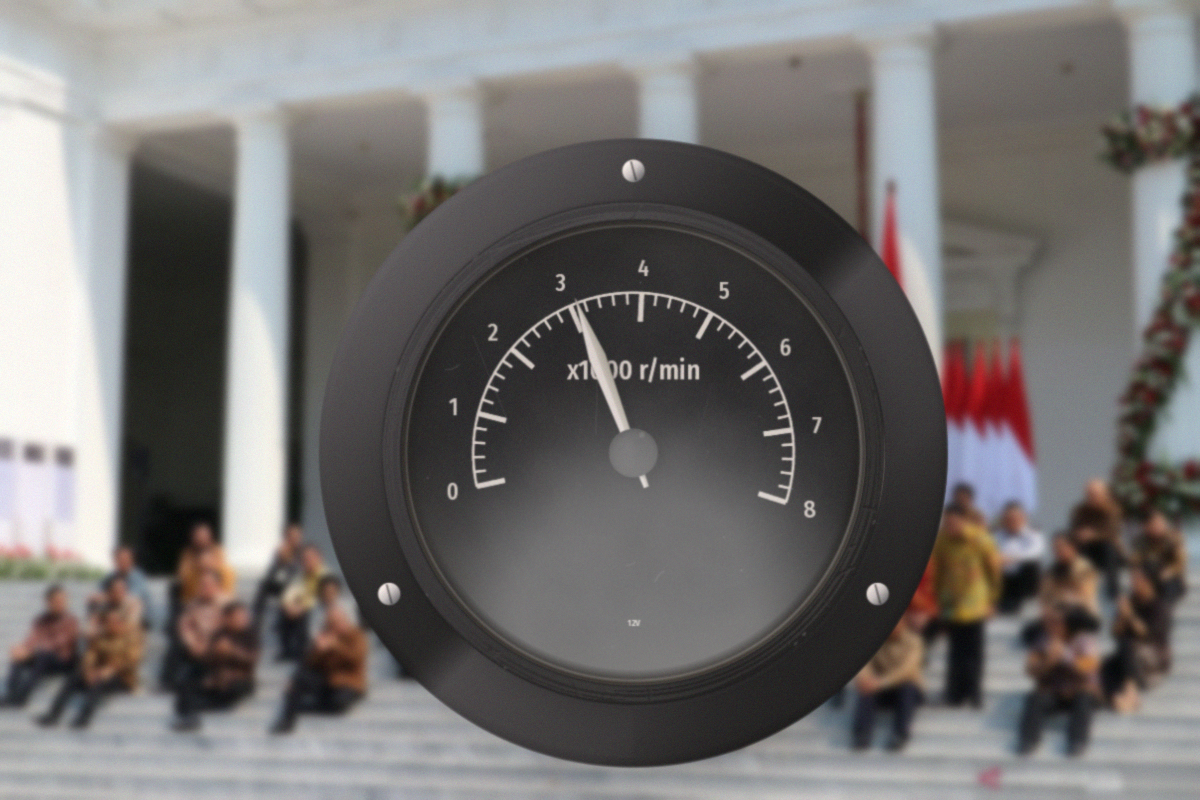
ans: rpm 3100
